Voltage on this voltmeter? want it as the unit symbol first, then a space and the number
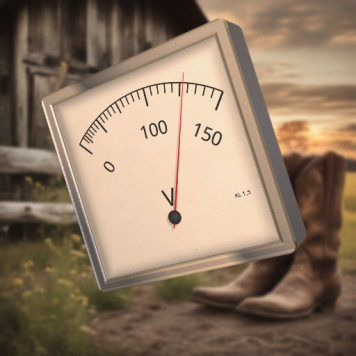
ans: V 127.5
